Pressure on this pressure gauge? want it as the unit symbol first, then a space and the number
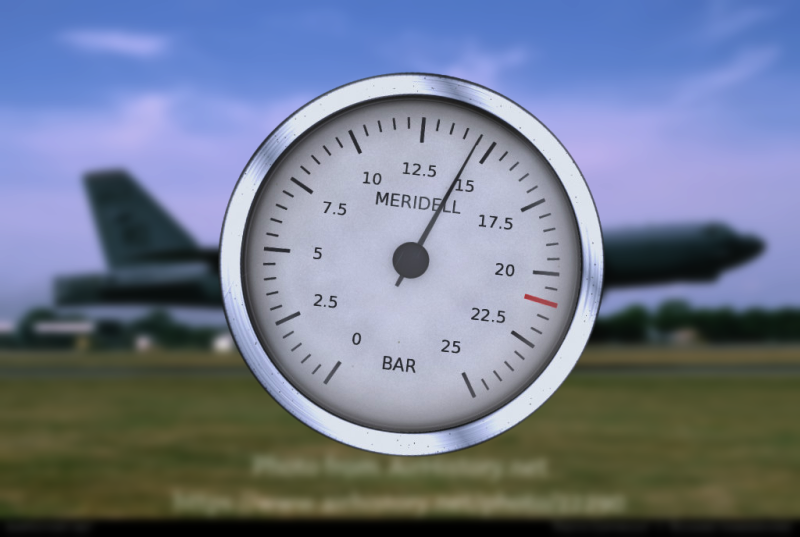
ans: bar 14.5
